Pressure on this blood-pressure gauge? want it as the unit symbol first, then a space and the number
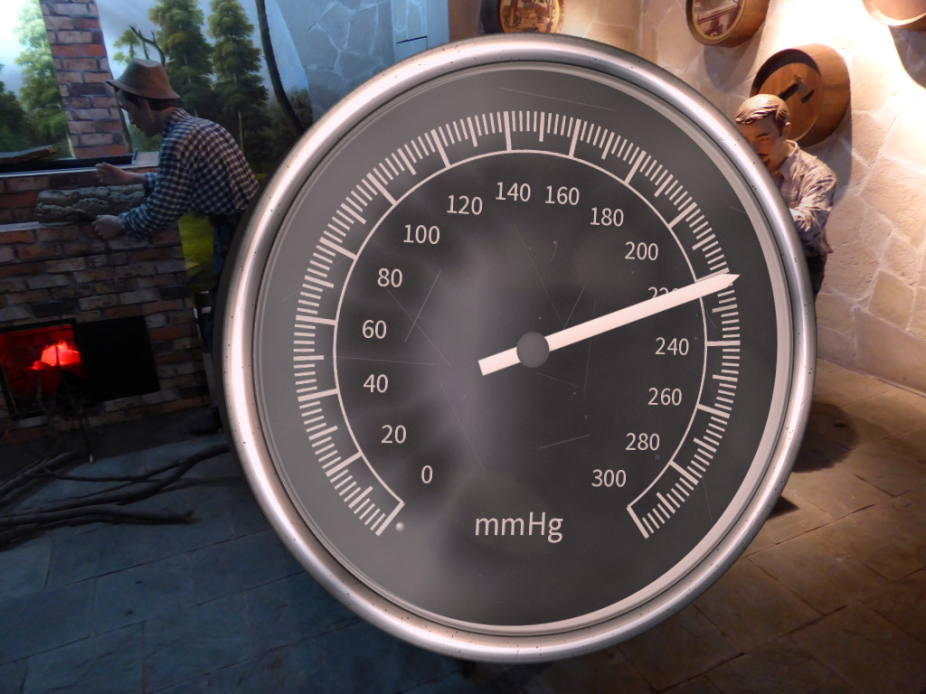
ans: mmHg 222
